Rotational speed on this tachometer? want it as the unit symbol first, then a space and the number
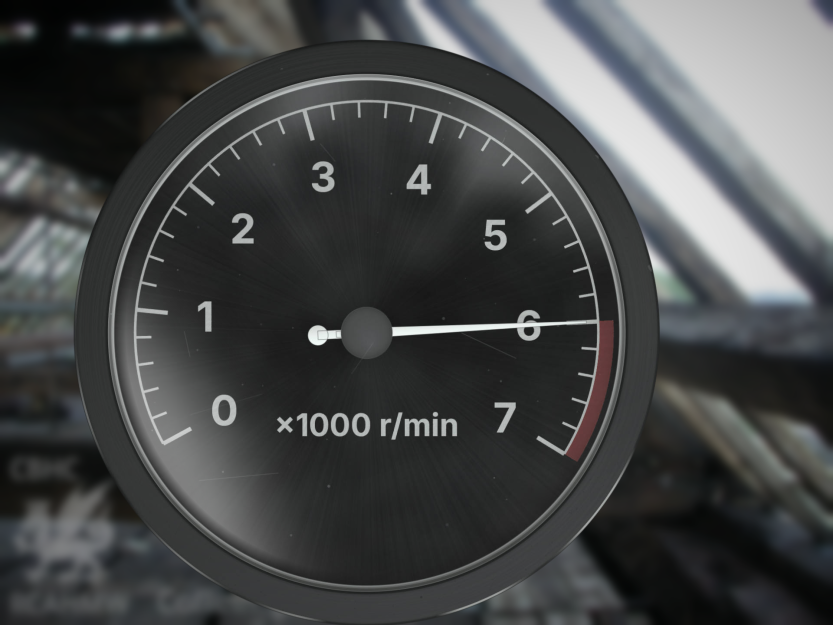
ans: rpm 6000
